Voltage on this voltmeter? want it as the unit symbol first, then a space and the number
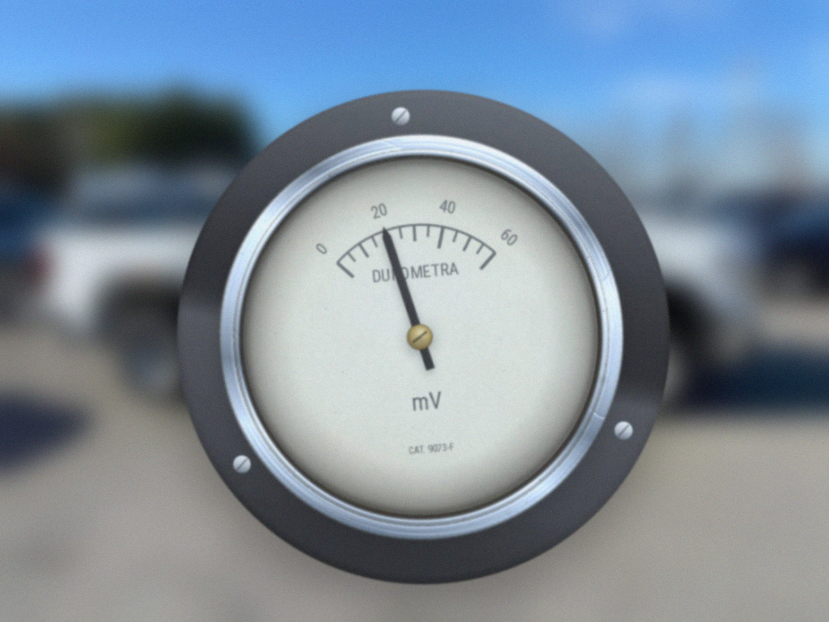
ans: mV 20
